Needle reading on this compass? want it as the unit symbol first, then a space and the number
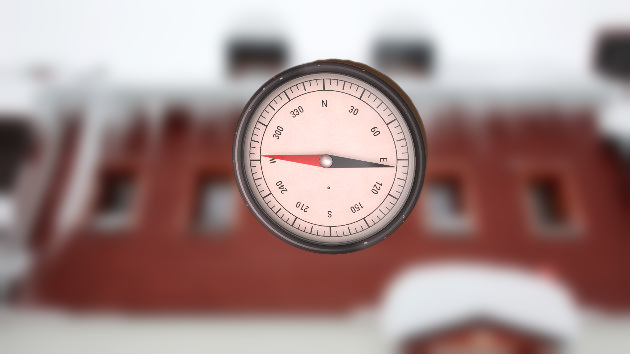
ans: ° 275
